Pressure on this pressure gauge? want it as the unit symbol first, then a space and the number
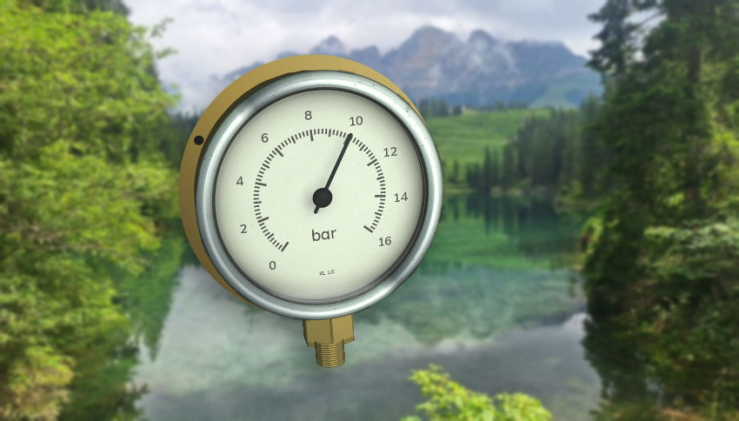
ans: bar 10
